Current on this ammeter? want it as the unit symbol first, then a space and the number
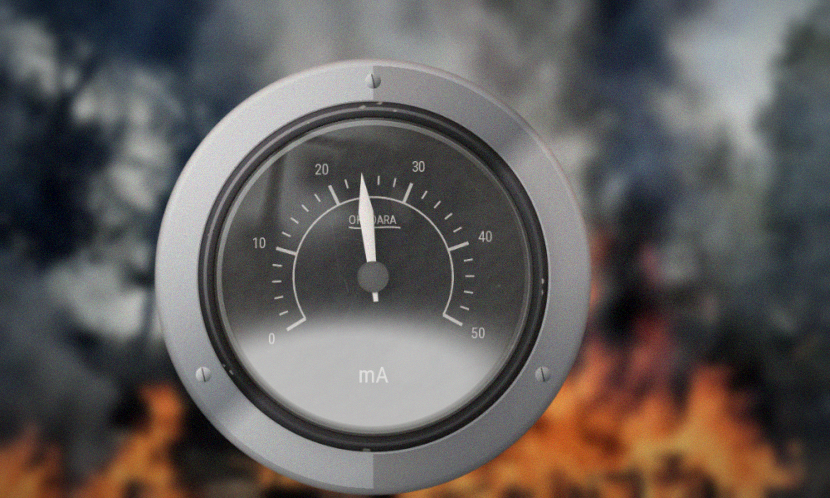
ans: mA 24
